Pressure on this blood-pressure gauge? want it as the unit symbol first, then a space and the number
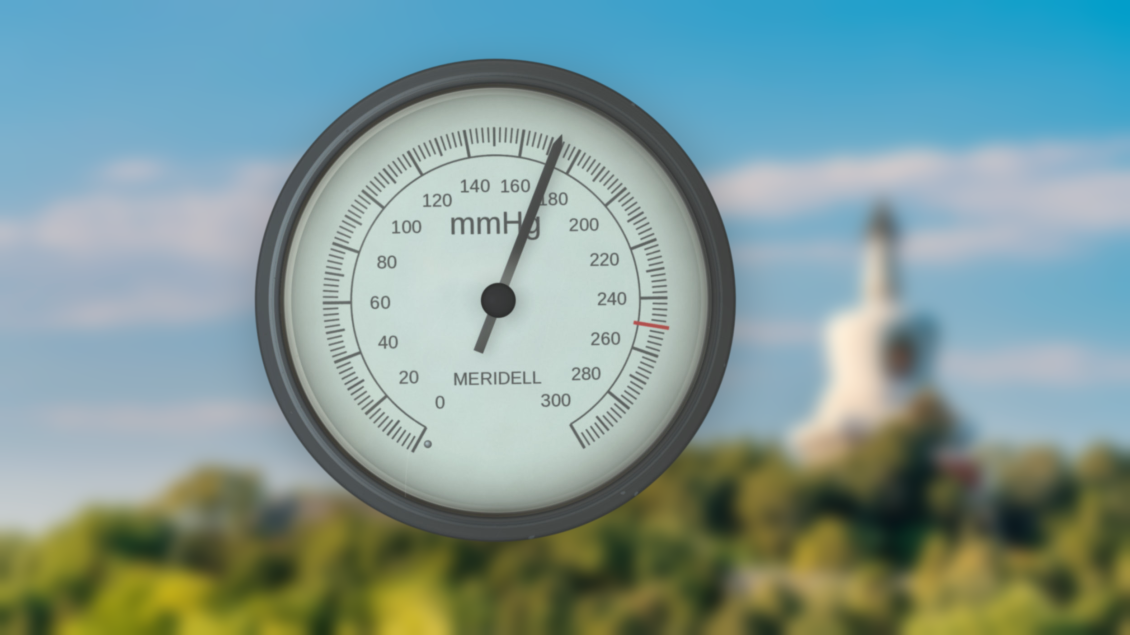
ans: mmHg 172
